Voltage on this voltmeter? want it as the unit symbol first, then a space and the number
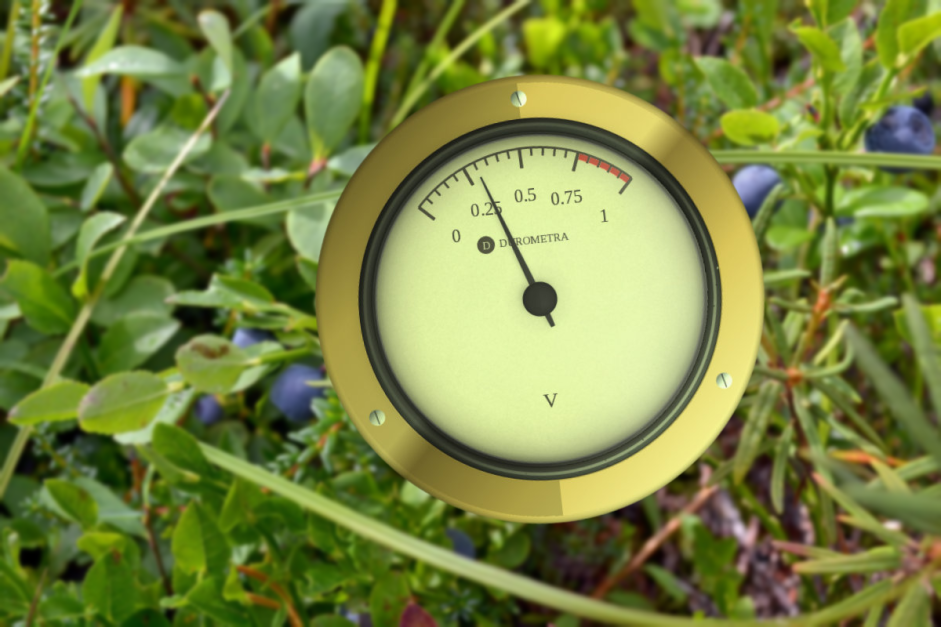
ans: V 0.3
